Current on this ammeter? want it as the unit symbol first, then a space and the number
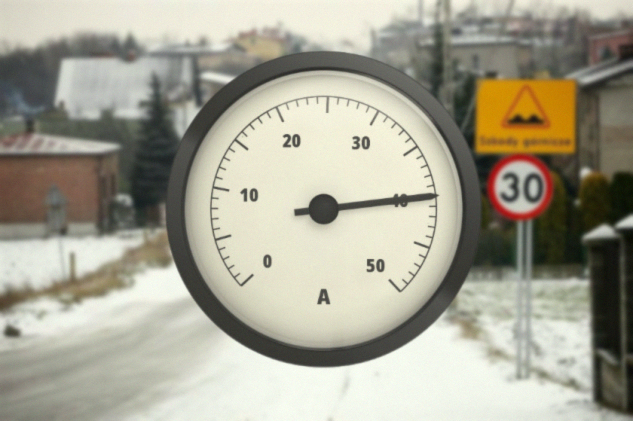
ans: A 40
